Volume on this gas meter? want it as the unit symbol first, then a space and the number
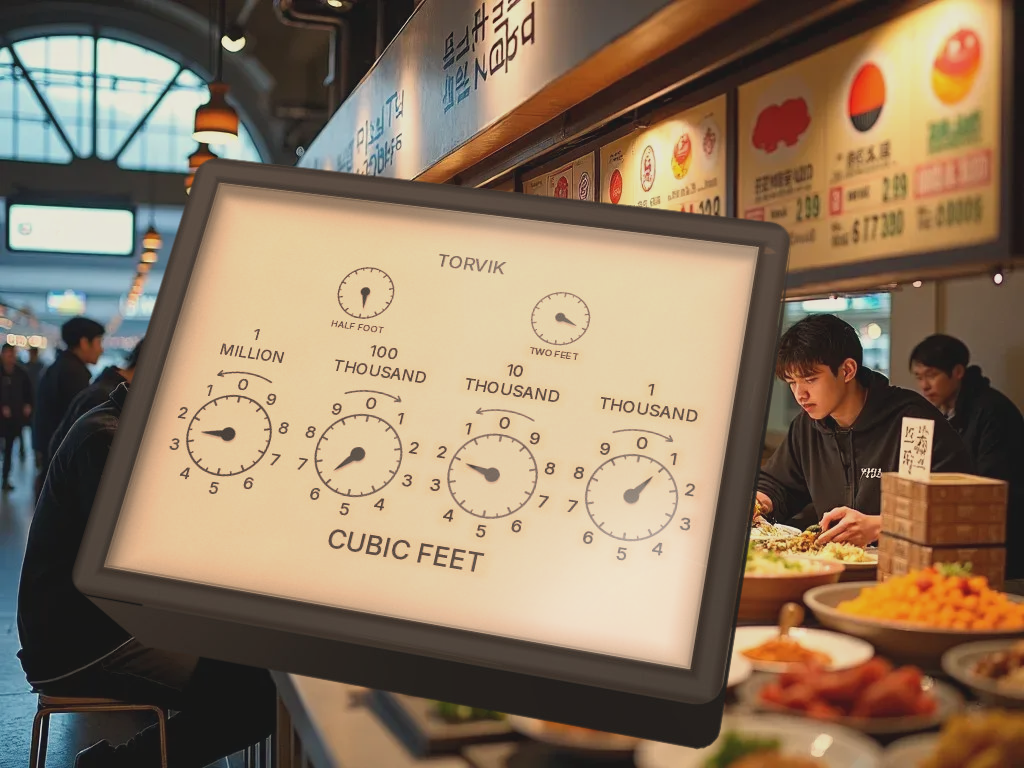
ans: ft³ 262100
